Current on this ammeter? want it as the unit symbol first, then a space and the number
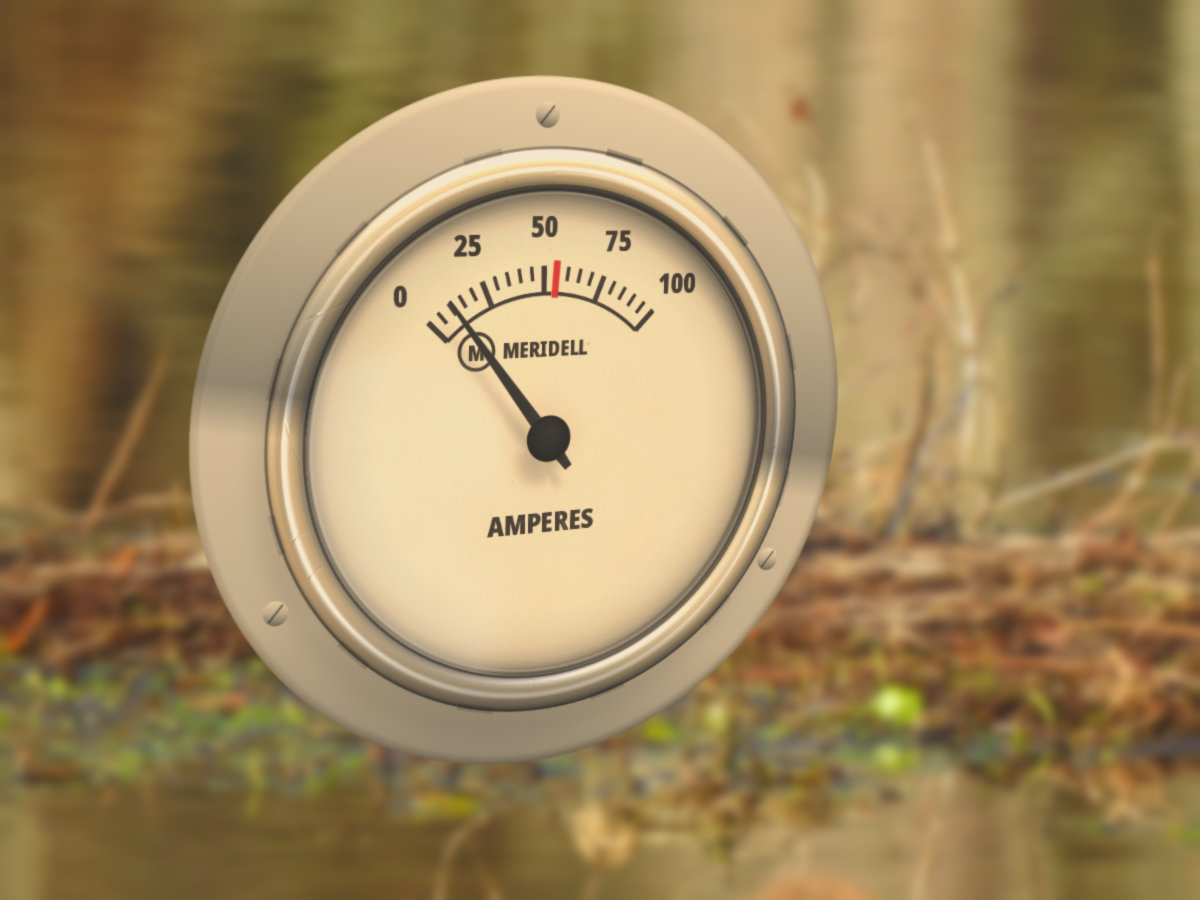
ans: A 10
